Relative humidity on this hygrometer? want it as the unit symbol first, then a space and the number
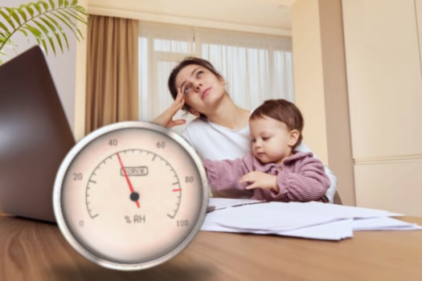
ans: % 40
